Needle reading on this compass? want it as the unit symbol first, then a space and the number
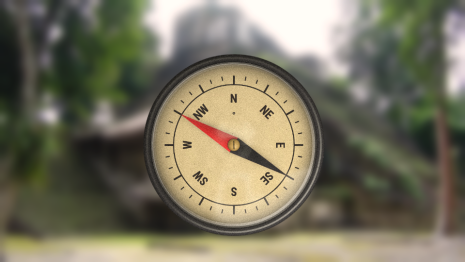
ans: ° 300
